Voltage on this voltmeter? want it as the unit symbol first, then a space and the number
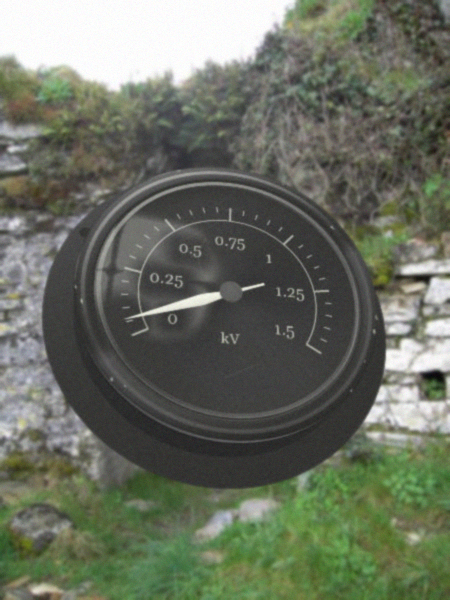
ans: kV 0.05
